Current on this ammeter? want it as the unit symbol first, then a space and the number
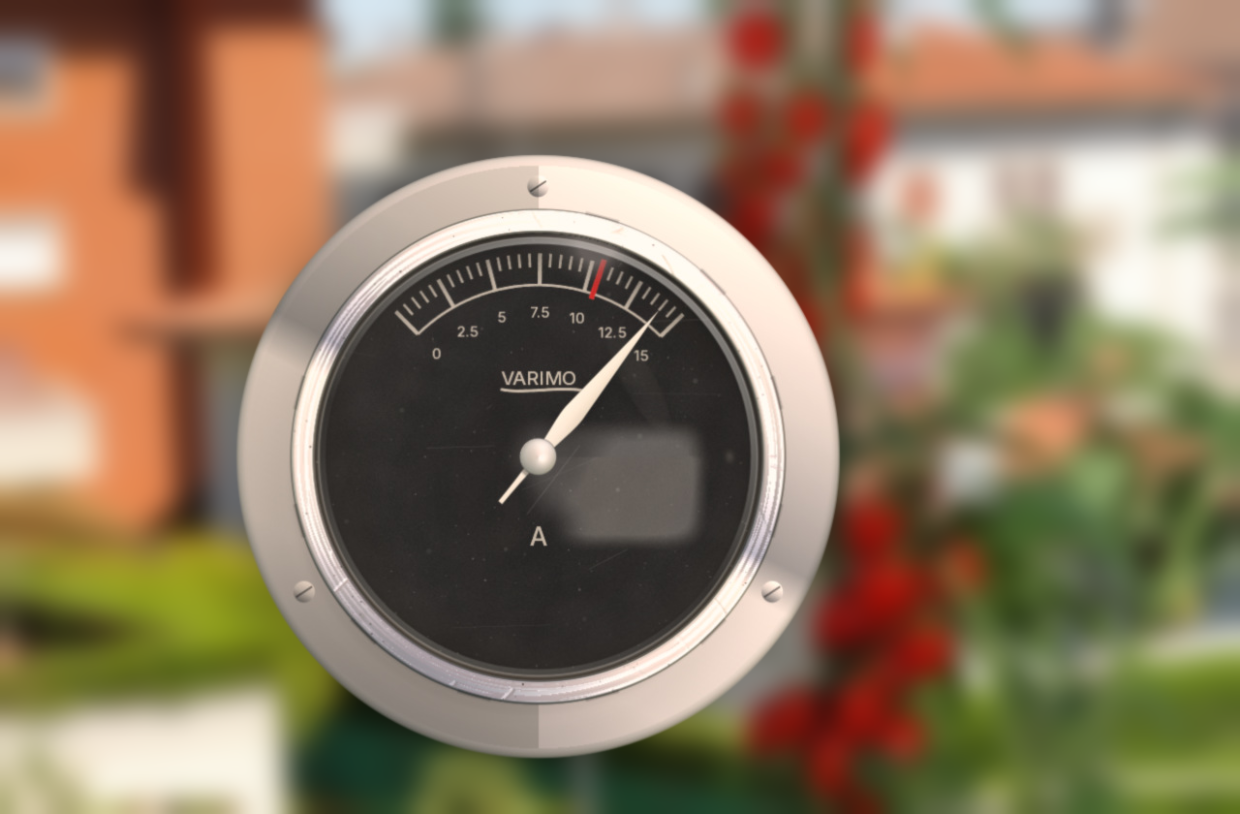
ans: A 14
